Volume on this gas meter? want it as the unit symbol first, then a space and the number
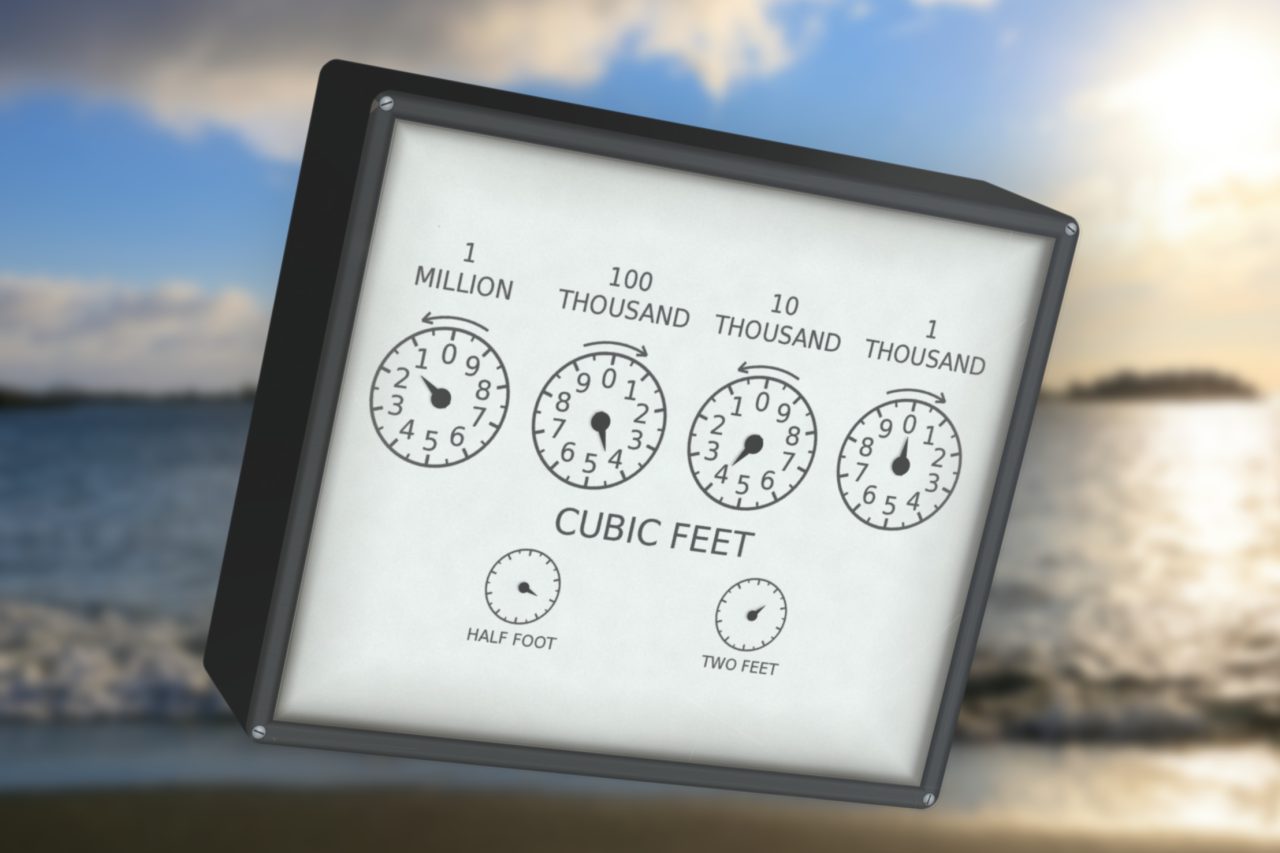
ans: ft³ 144000
